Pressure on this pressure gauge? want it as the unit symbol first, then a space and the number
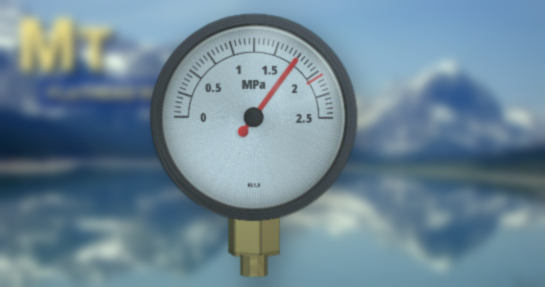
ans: MPa 1.75
